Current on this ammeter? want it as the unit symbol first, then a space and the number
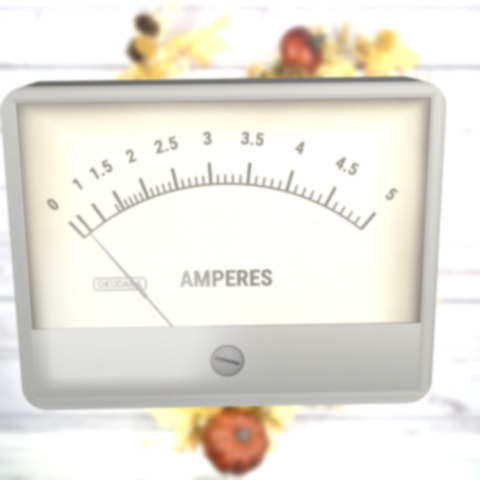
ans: A 0.5
